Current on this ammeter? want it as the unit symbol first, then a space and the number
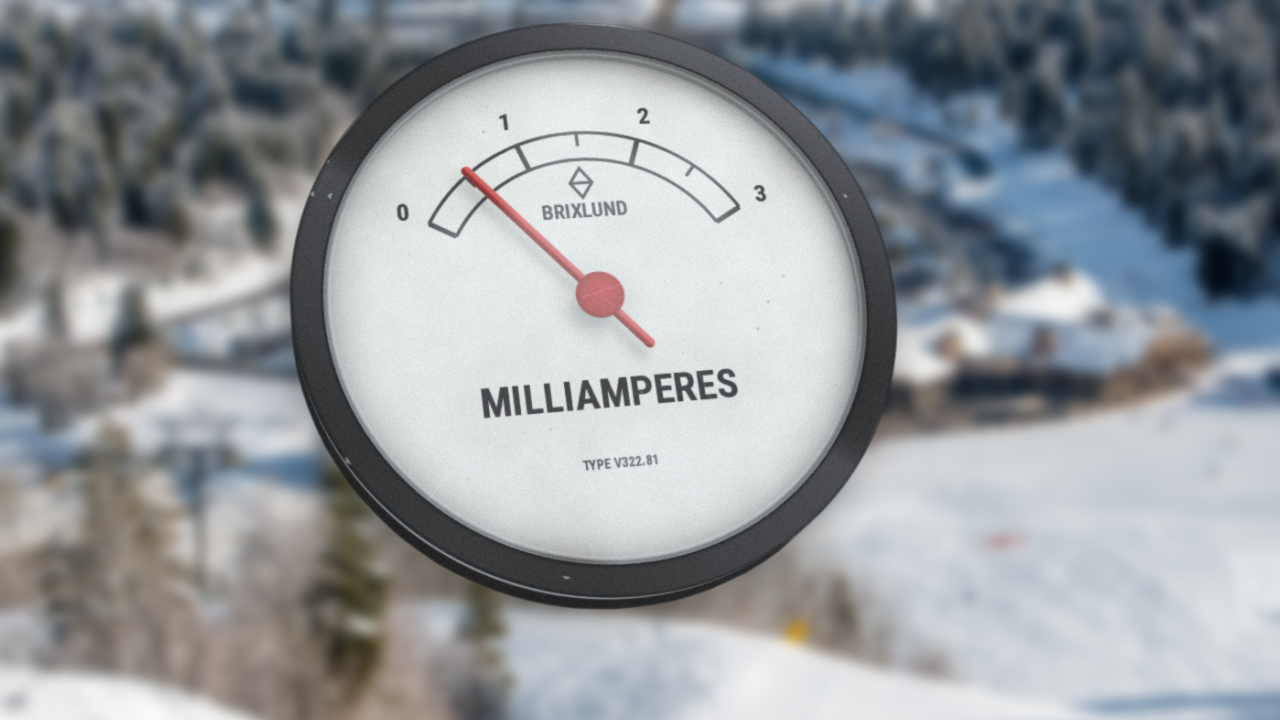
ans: mA 0.5
